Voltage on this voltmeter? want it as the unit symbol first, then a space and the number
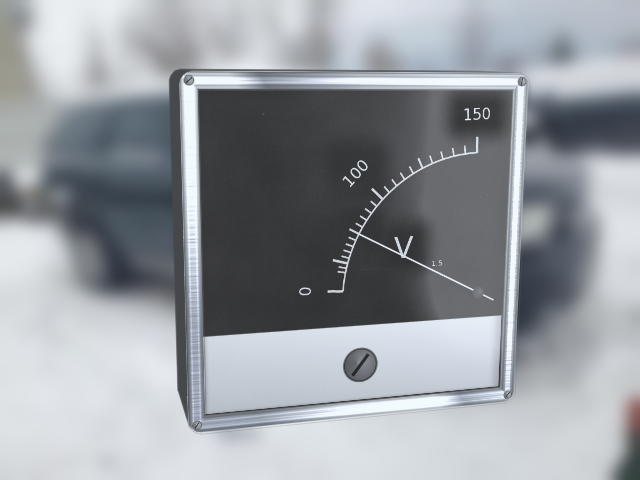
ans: V 75
